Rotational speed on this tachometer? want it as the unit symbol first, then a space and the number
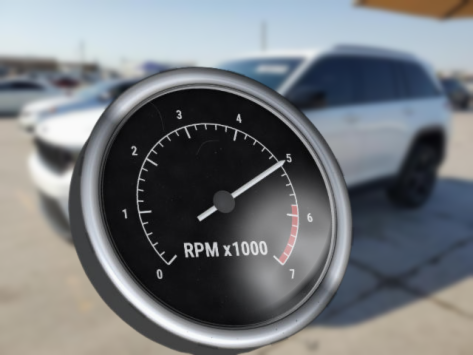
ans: rpm 5000
